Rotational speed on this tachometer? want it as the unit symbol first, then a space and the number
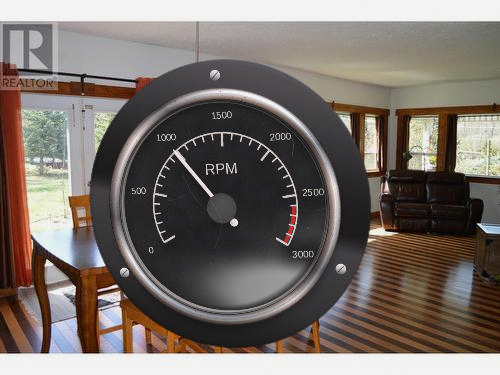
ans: rpm 1000
